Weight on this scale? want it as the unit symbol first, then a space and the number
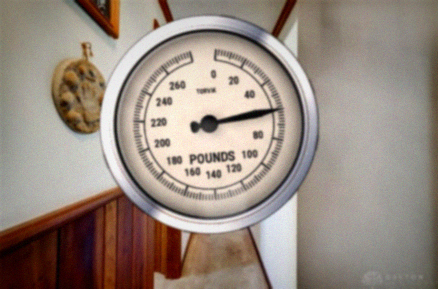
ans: lb 60
